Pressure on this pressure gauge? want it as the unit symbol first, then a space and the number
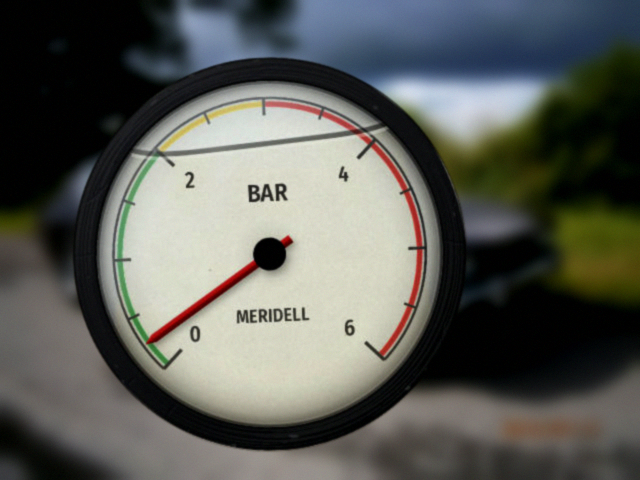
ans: bar 0.25
